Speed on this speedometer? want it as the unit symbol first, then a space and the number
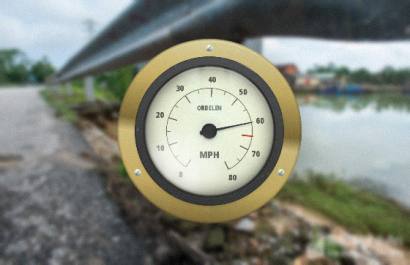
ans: mph 60
